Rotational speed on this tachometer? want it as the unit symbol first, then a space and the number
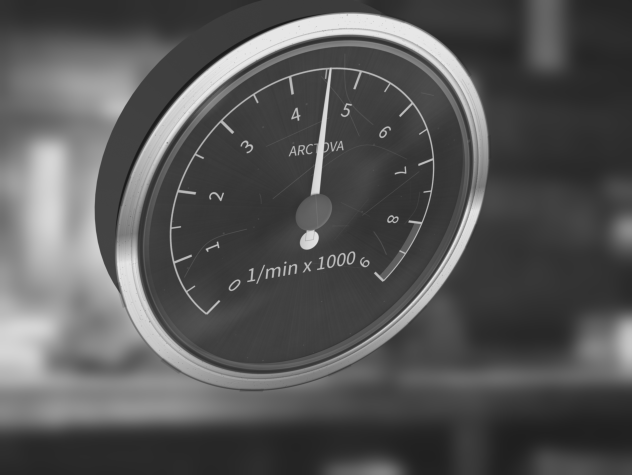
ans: rpm 4500
